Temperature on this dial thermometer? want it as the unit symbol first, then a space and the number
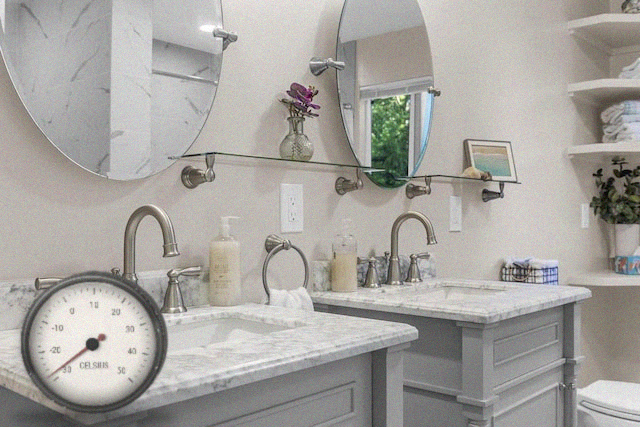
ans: °C -28
